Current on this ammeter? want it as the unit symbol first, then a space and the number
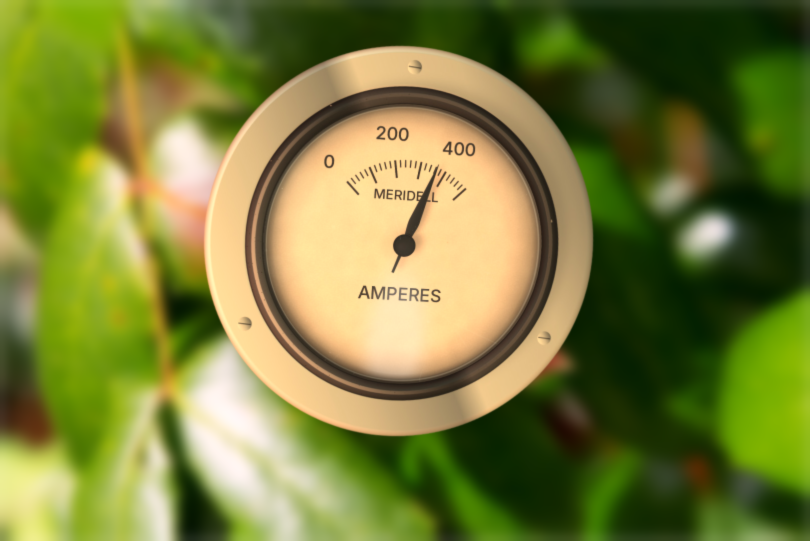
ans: A 360
